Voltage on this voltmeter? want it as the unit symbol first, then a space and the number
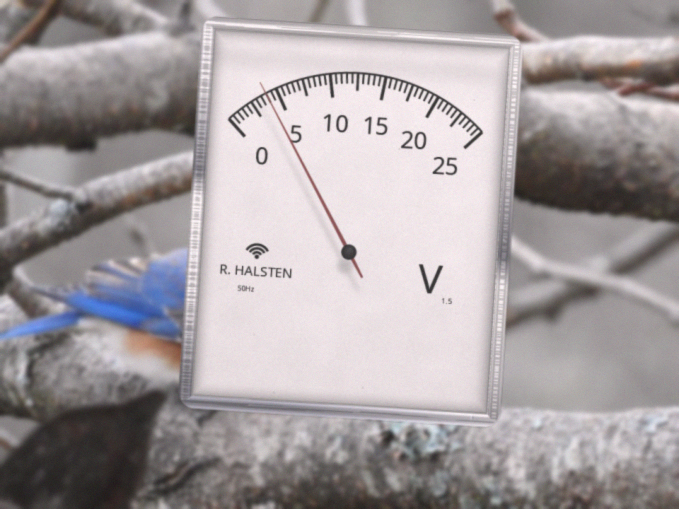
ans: V 4
